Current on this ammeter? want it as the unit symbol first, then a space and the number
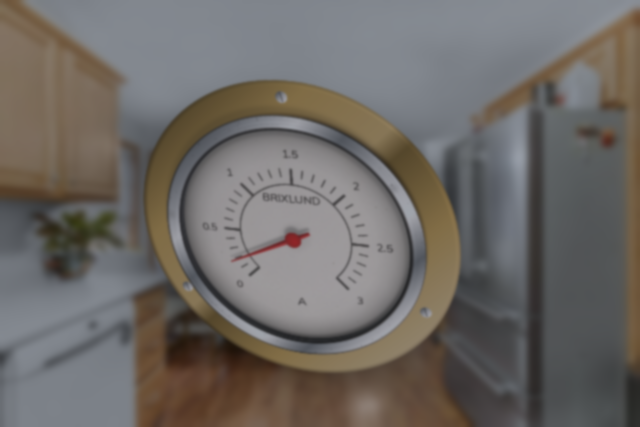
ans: A 0.2
